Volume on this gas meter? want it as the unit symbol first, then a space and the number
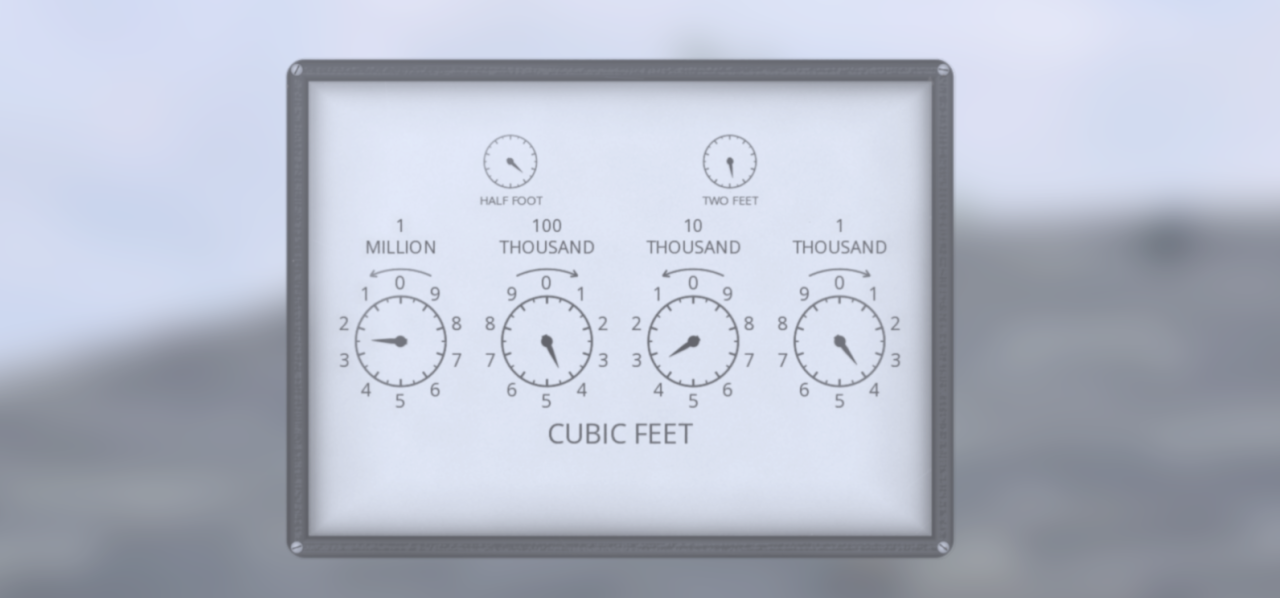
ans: ft³ 243400
